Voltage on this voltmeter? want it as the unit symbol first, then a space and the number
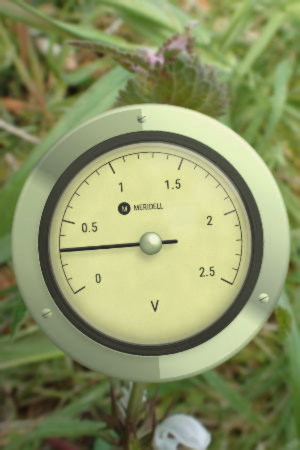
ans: V 0.3
